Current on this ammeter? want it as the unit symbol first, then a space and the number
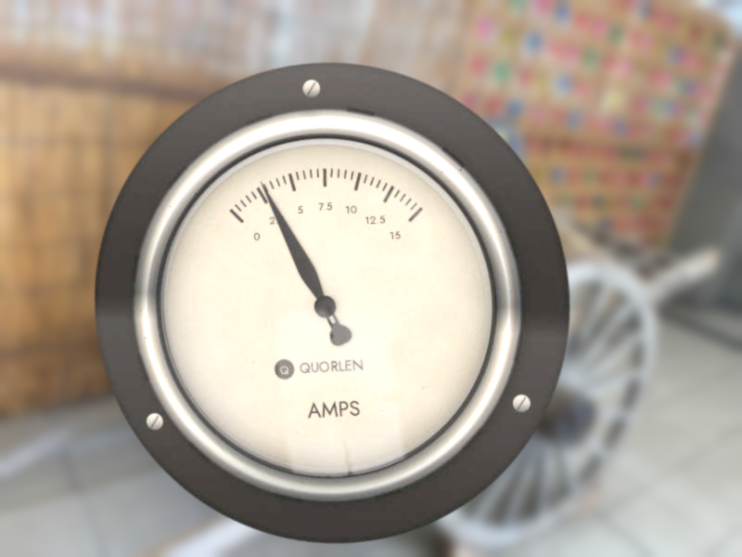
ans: A 3
